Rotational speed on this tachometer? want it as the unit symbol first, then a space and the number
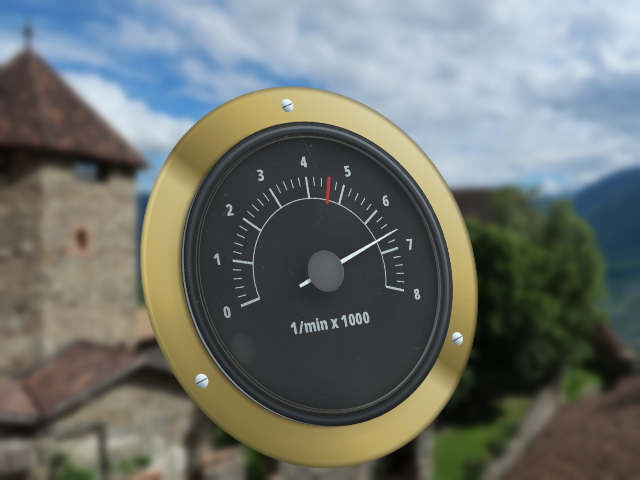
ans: rpm 6600
